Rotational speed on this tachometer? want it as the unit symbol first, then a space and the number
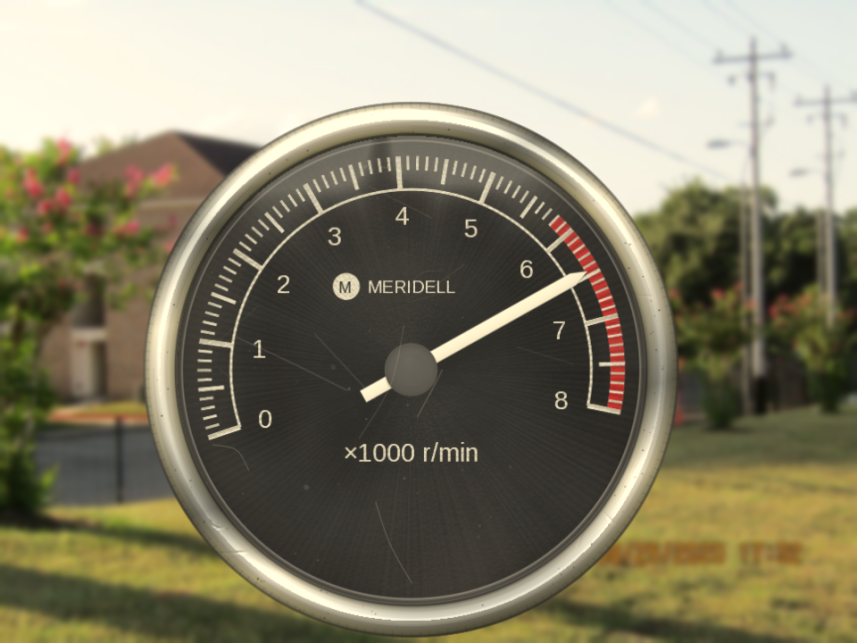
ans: rpm 6450
